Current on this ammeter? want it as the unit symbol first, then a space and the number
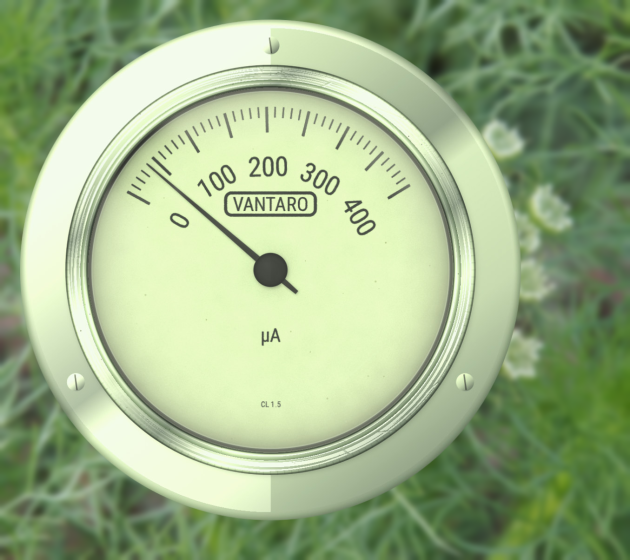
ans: µA 40
